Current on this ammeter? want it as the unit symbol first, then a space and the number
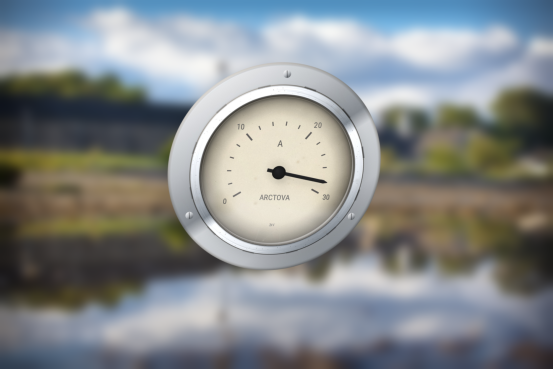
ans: A 28
